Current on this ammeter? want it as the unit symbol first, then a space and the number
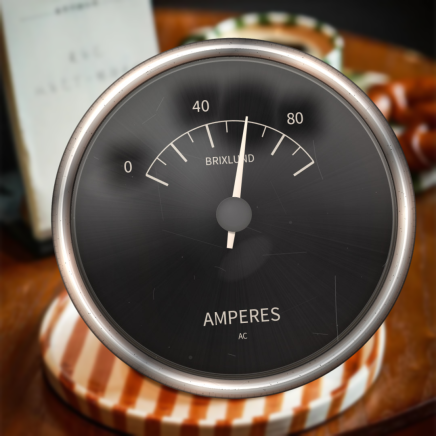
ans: A 60
